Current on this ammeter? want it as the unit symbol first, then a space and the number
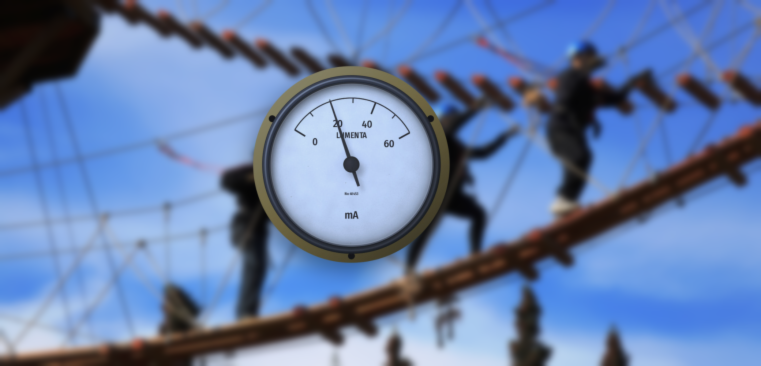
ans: mA 20
